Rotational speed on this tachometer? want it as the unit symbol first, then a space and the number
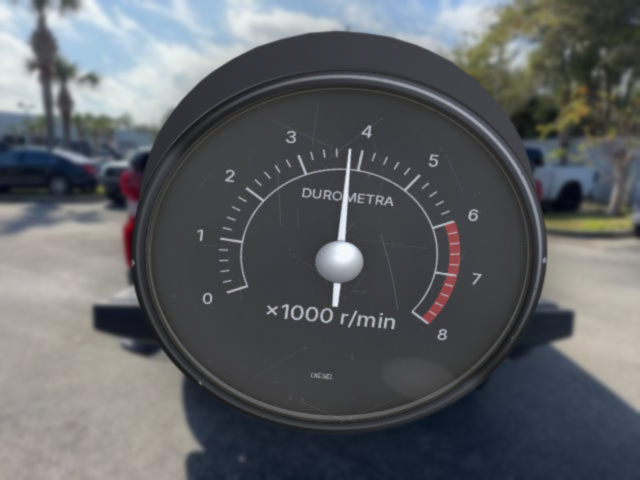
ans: rpm 3800
